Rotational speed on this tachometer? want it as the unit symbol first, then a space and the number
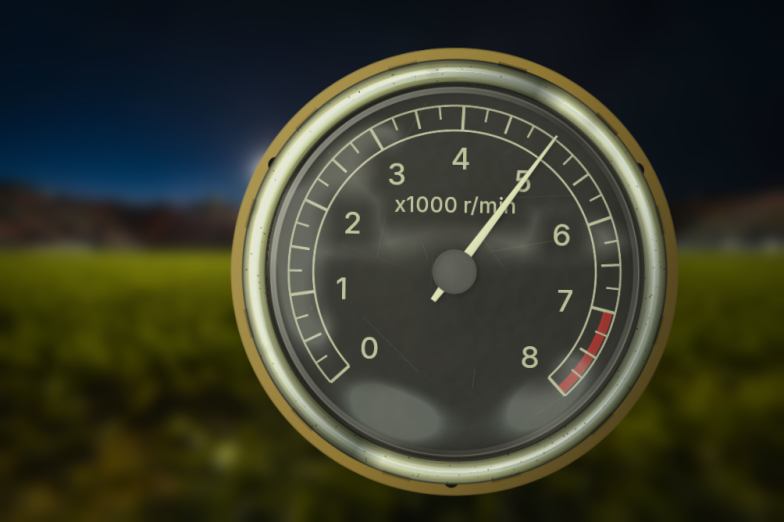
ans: rpm 5000
